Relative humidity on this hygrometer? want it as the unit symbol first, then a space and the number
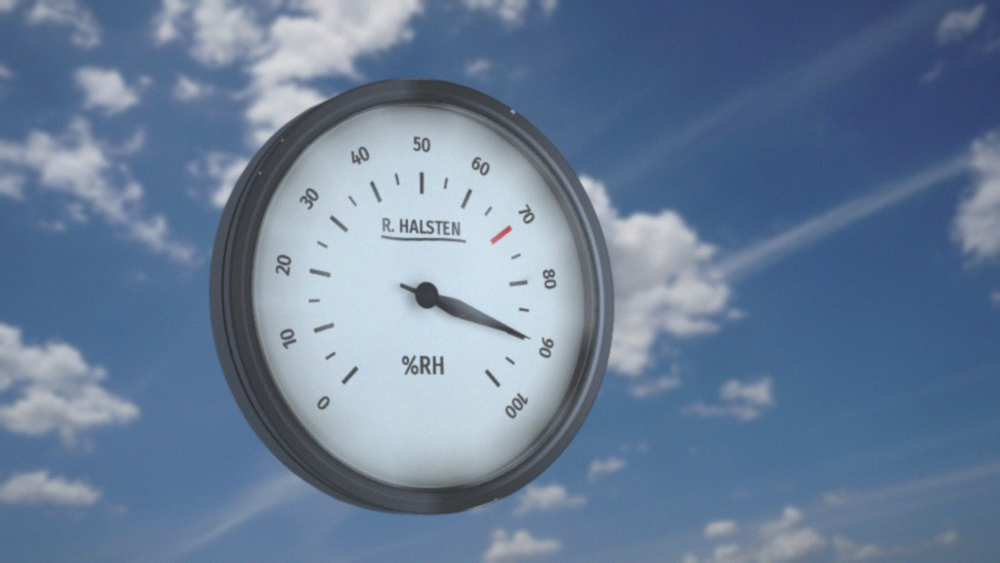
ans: % 90
